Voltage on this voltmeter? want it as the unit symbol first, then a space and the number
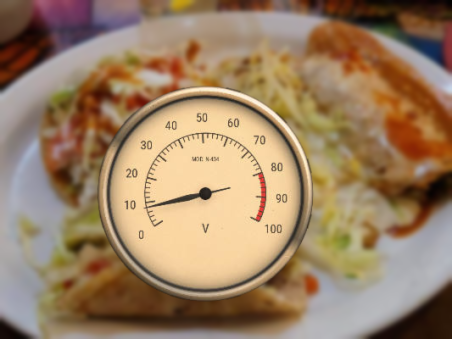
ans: V 8
